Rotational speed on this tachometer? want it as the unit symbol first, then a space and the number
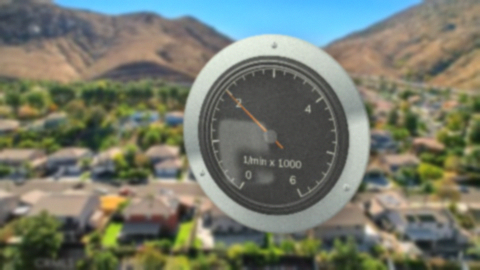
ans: rpm 2000
